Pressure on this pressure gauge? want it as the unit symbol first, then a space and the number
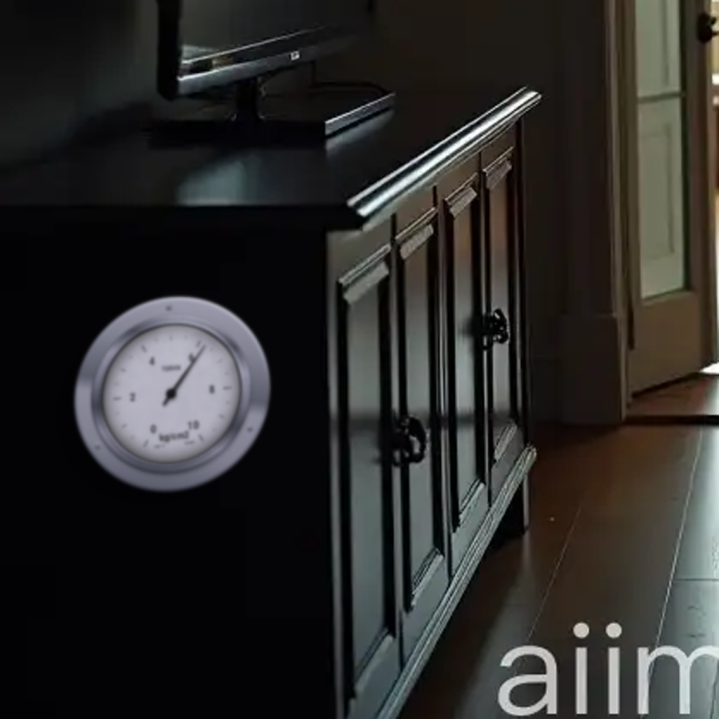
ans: kg/cm² 6.25
